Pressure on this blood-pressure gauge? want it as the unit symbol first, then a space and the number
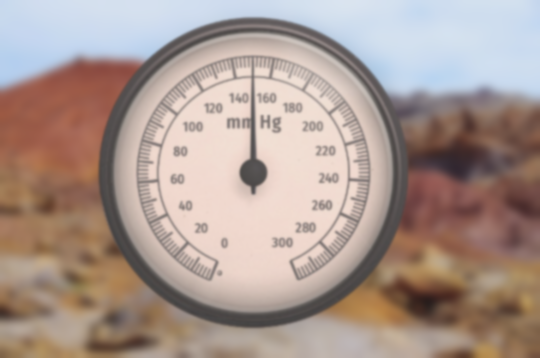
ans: mmHg 150
